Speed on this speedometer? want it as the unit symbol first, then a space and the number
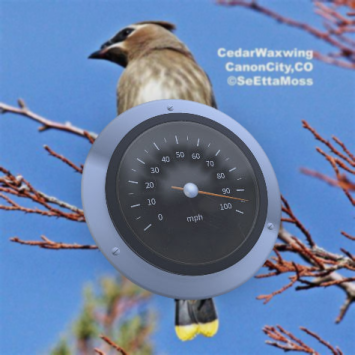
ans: mph 95
